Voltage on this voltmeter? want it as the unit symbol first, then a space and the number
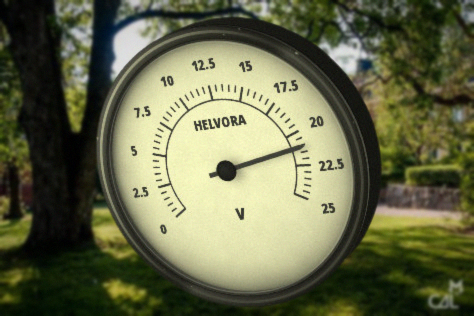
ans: V 21
